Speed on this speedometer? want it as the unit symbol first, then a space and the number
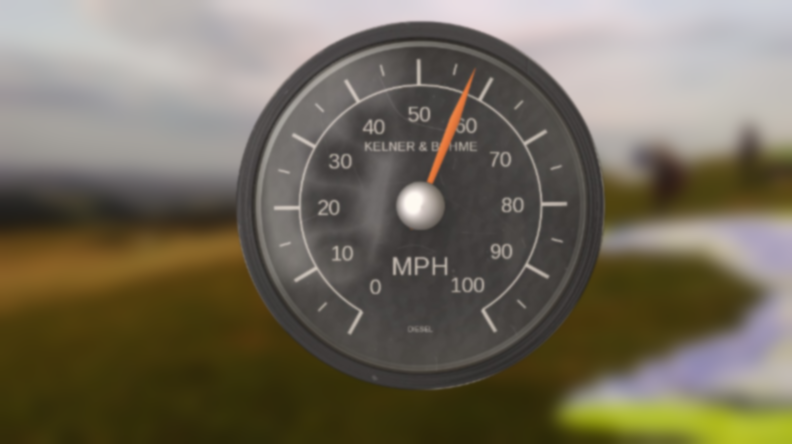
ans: mph 57.5
